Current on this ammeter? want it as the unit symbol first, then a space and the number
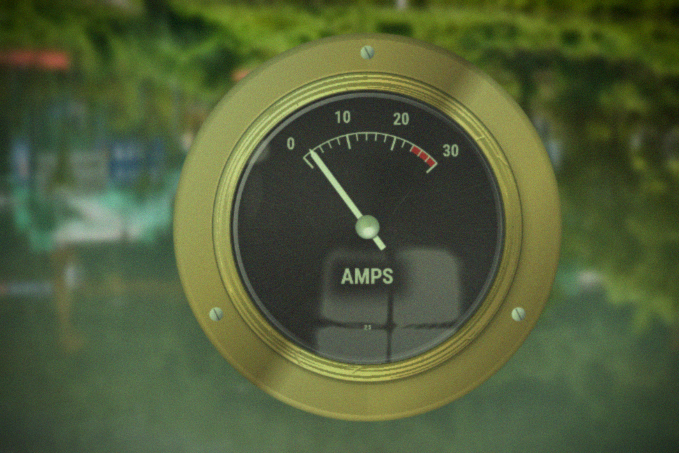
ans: A 2
